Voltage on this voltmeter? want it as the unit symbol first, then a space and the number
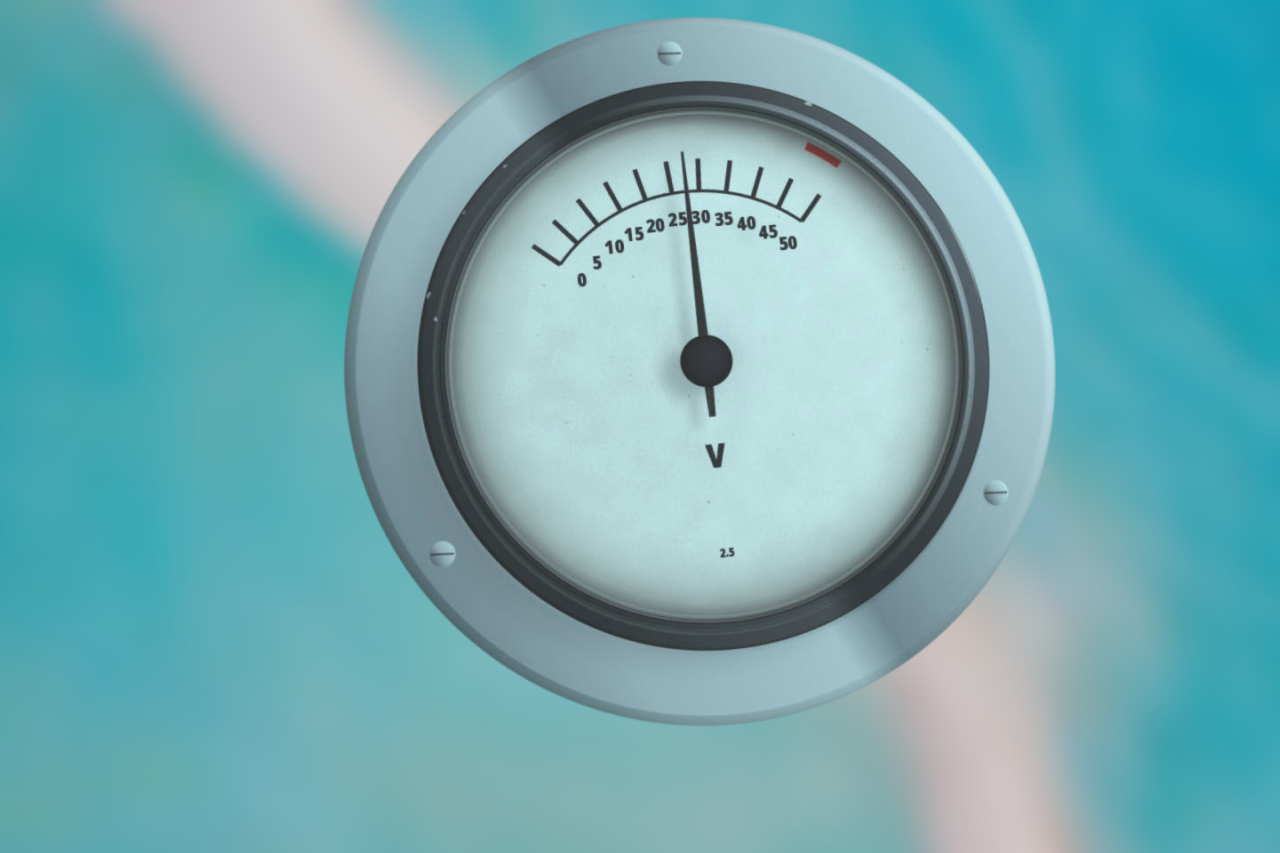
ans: V 27.5
